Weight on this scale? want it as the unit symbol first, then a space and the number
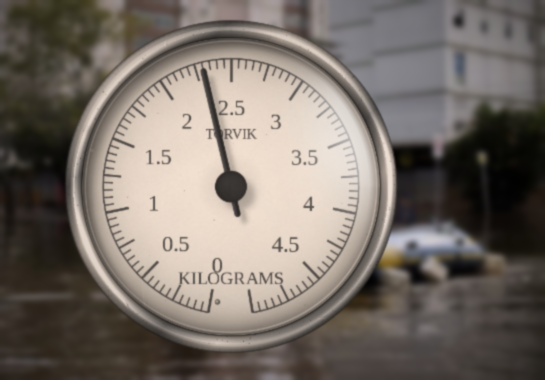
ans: kg 2.3
